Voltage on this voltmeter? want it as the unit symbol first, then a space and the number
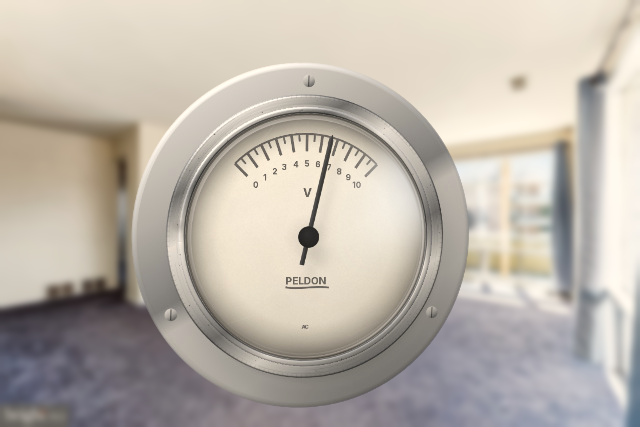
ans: V 6.5
